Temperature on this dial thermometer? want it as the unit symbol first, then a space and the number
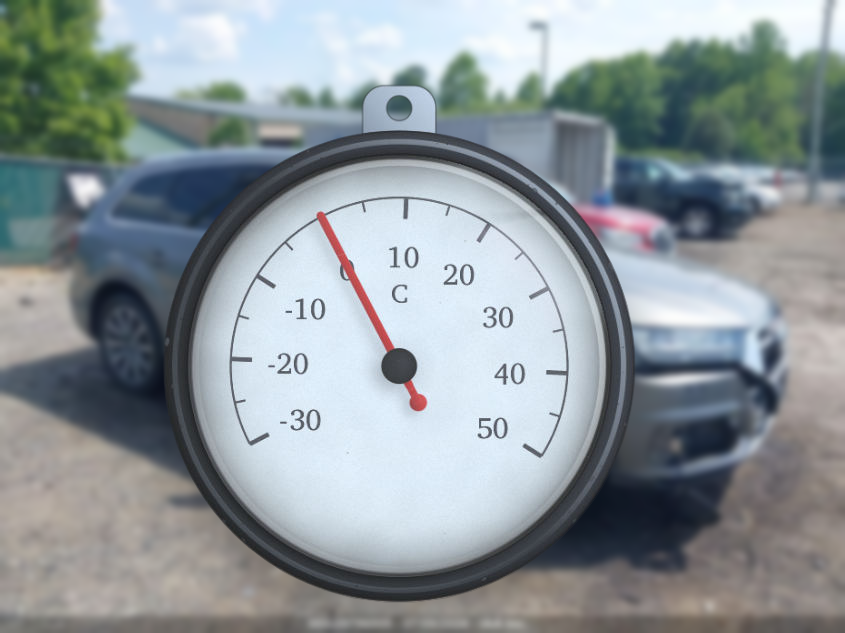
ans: °C 0
